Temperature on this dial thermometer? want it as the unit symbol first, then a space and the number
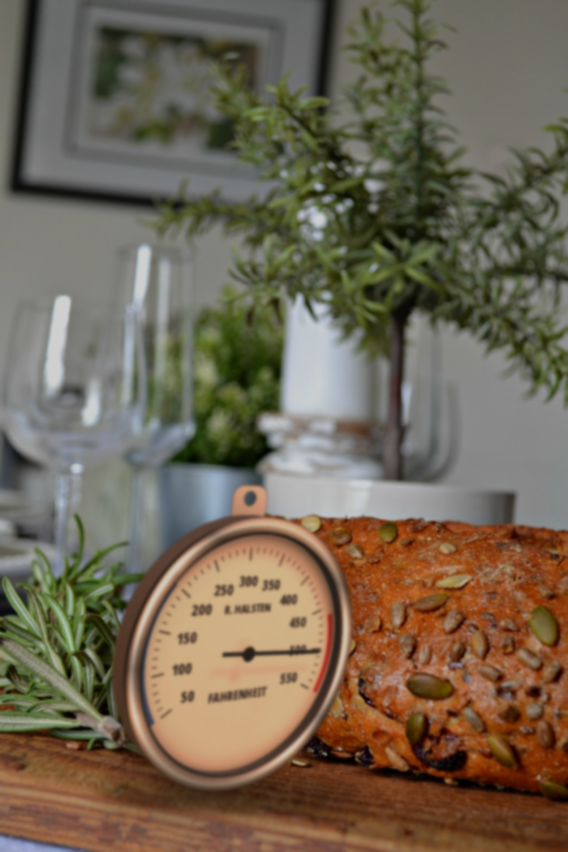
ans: °F 500
